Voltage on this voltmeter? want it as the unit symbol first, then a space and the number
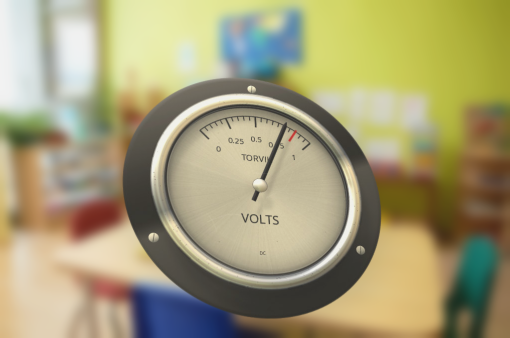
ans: V 0.75
